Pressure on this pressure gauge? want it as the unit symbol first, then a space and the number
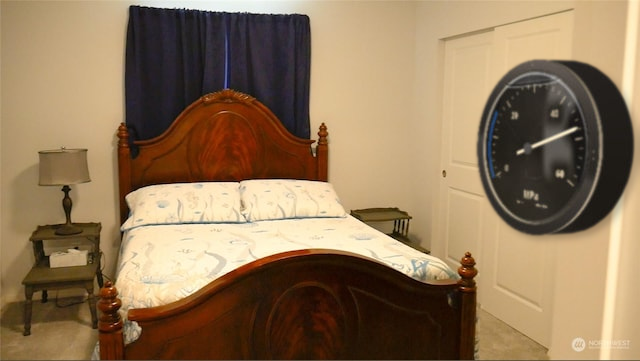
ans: MPa 48
